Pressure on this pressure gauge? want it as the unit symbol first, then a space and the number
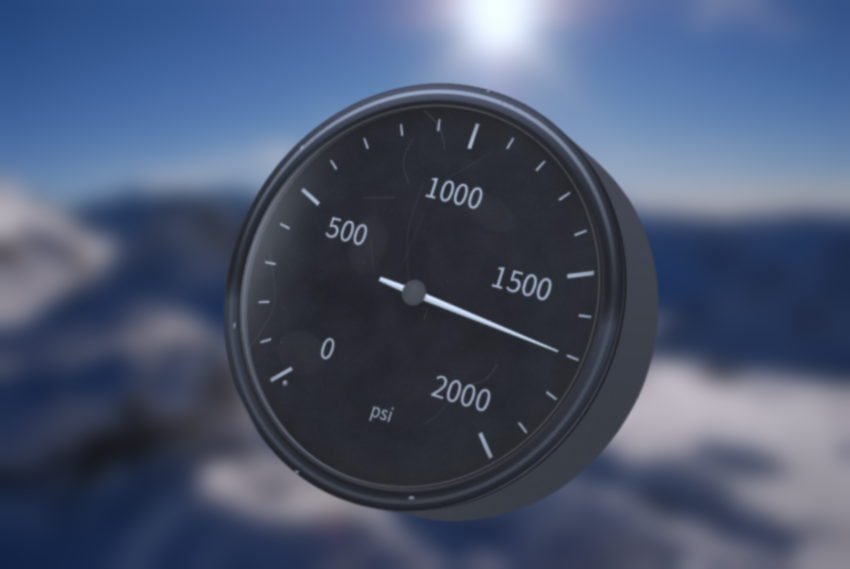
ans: psi 1700
